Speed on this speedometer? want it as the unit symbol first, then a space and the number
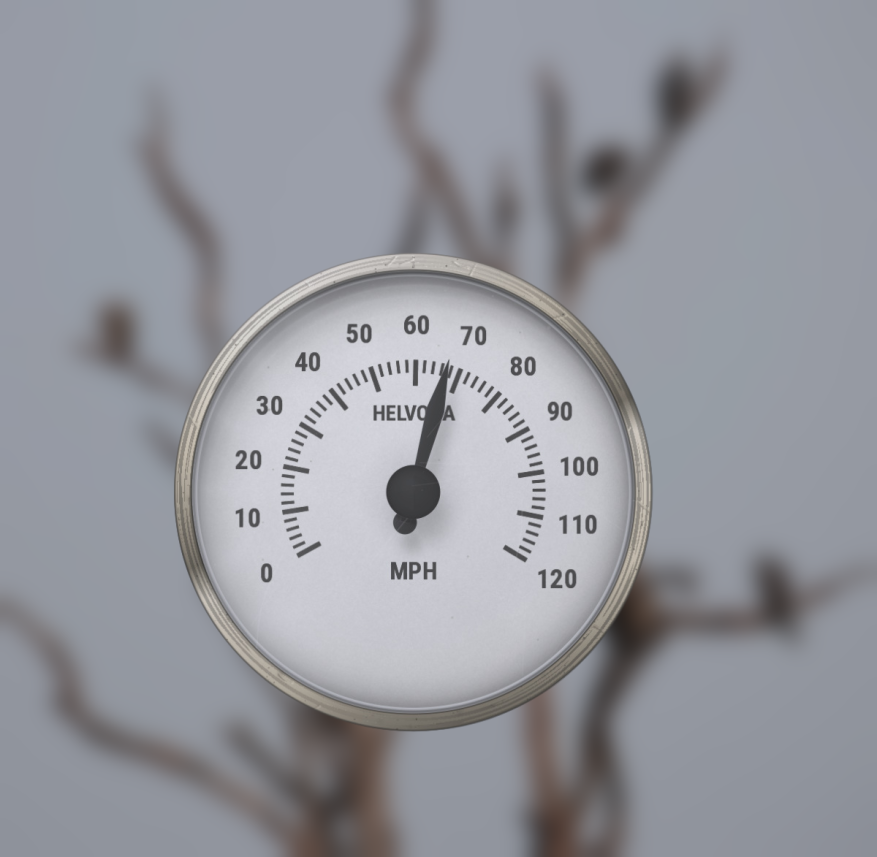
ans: mph 67
